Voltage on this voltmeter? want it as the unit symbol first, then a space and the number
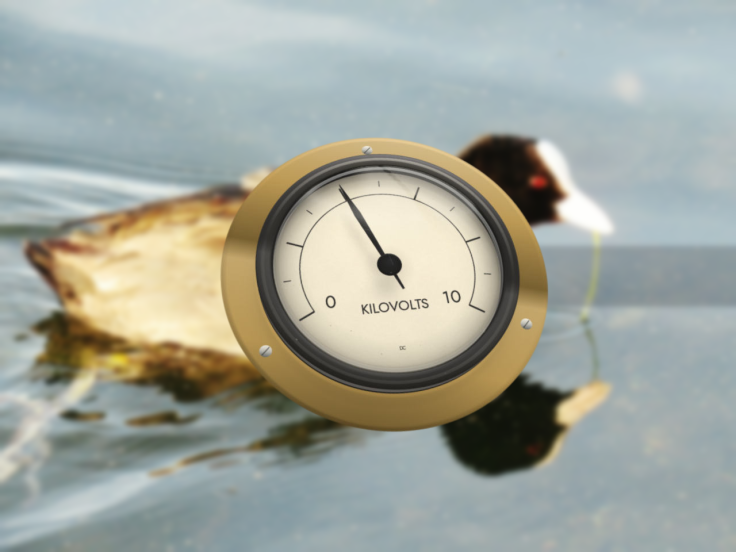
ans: kV 4
